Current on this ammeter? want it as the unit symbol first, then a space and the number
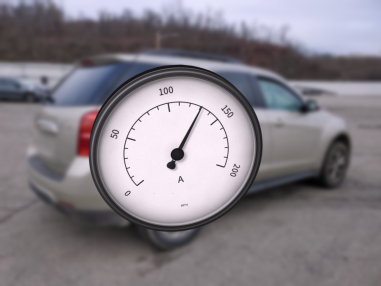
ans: A 130
